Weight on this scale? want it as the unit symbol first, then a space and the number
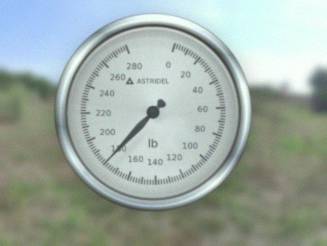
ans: lb 180
